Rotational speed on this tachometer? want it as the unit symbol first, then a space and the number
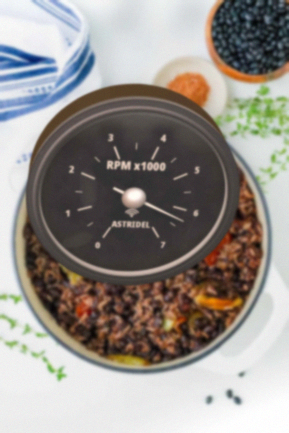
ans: rpm 6250
